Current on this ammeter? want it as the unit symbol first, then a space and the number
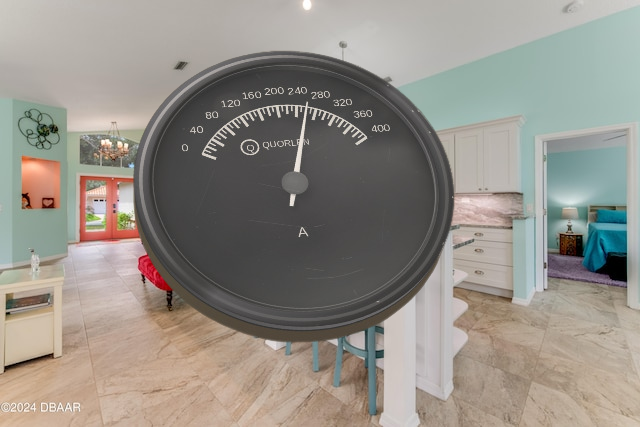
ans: A 260
